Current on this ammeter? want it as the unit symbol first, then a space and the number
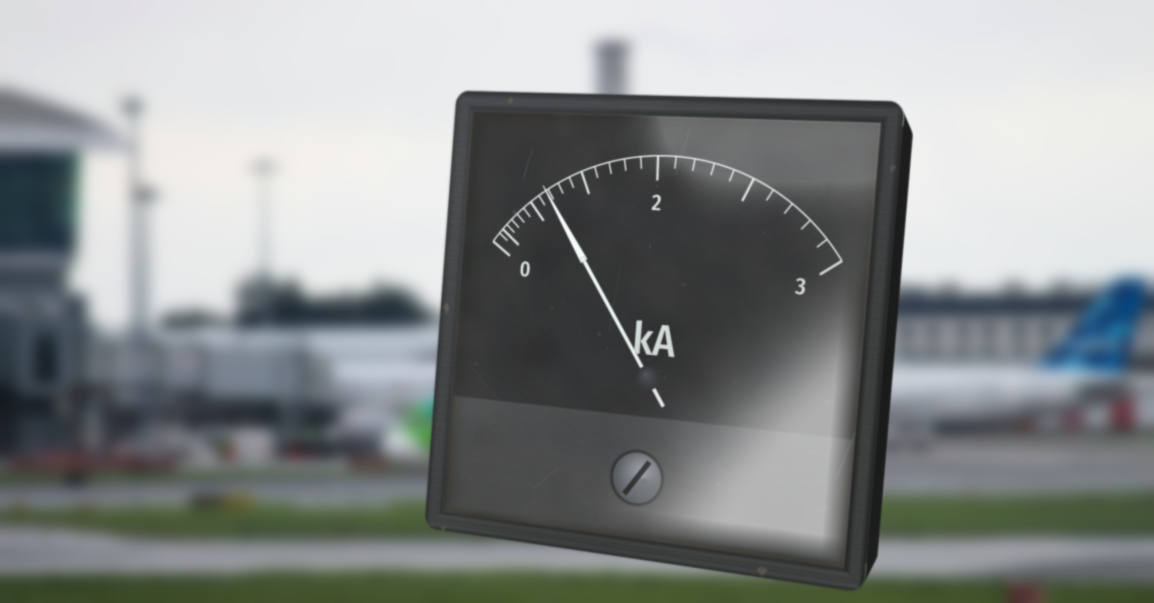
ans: kA 1.2
